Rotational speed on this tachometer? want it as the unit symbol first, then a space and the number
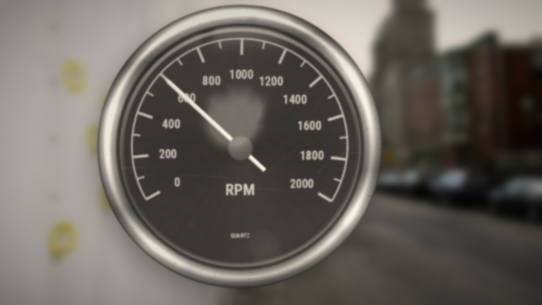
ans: rpm 600
